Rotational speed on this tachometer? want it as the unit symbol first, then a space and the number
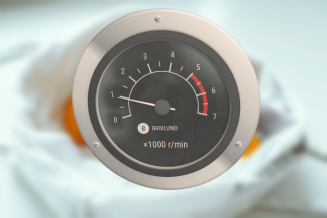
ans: rpm 1000
